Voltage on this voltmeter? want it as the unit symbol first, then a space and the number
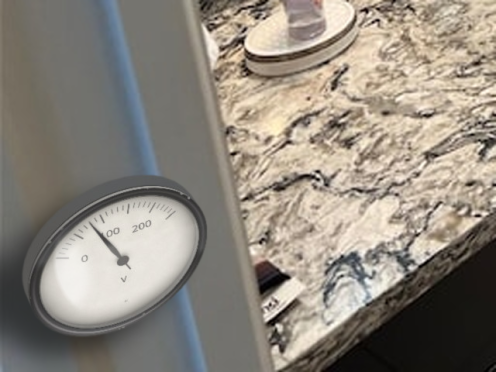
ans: V 80
